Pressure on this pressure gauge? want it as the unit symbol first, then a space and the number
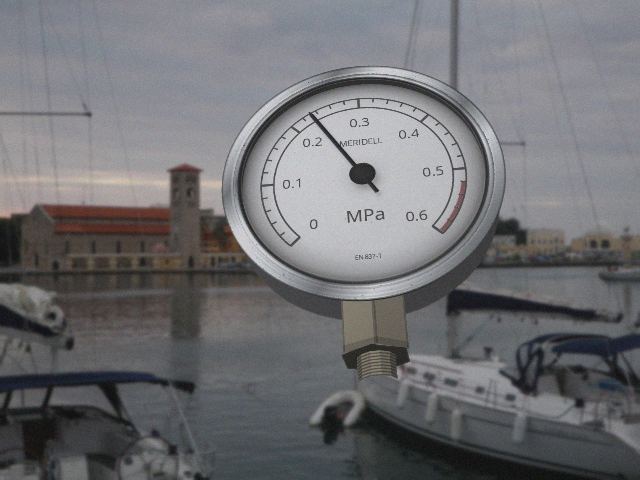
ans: MPa 0.23
